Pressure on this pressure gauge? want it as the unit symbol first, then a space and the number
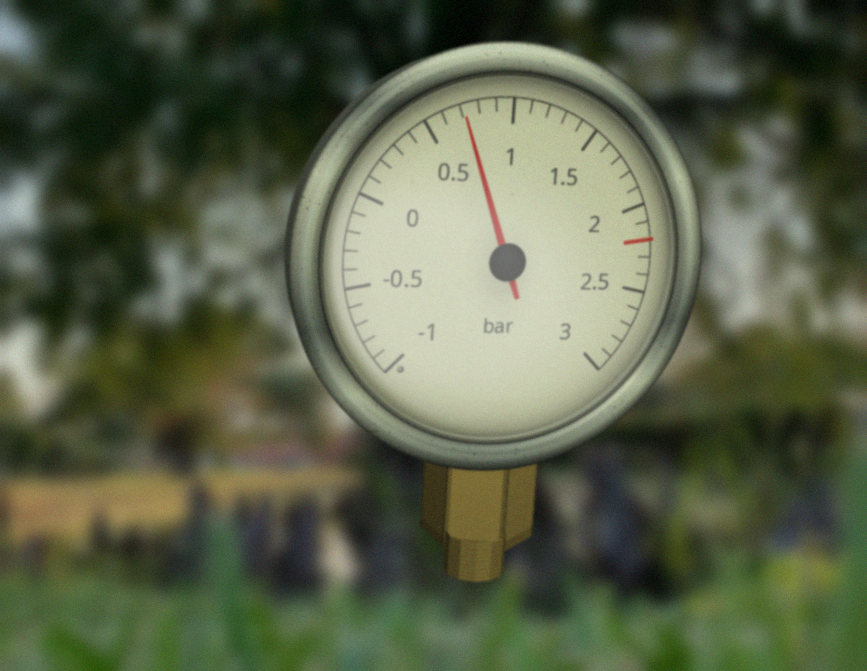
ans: bar 0.7
